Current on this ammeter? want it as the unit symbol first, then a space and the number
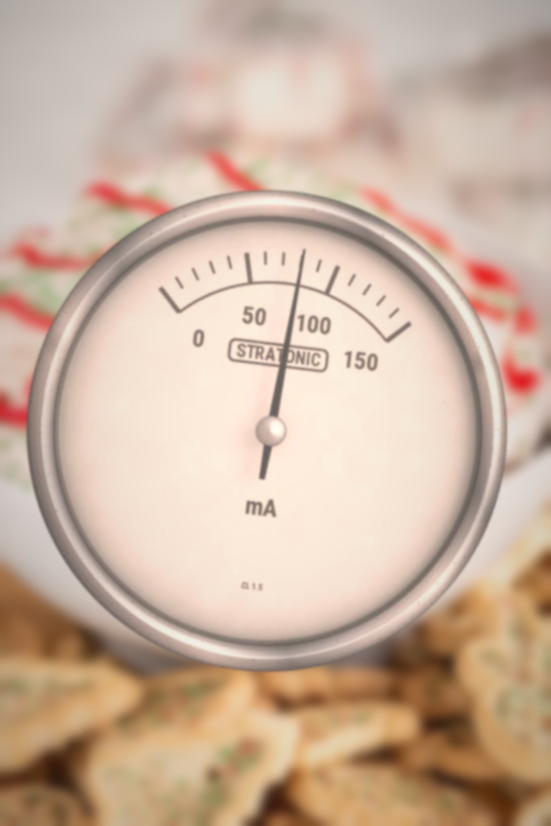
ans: mA 80
